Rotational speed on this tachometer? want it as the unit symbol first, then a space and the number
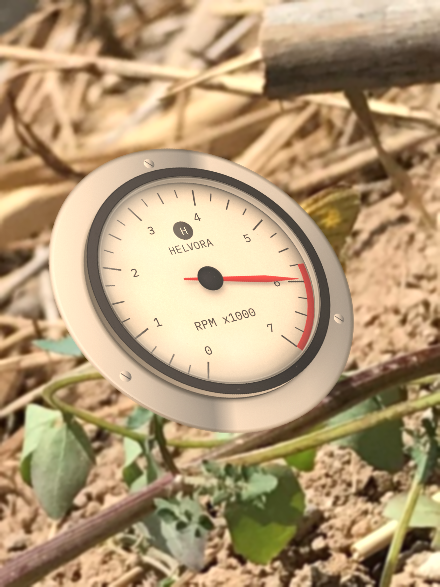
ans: rpm 6000
